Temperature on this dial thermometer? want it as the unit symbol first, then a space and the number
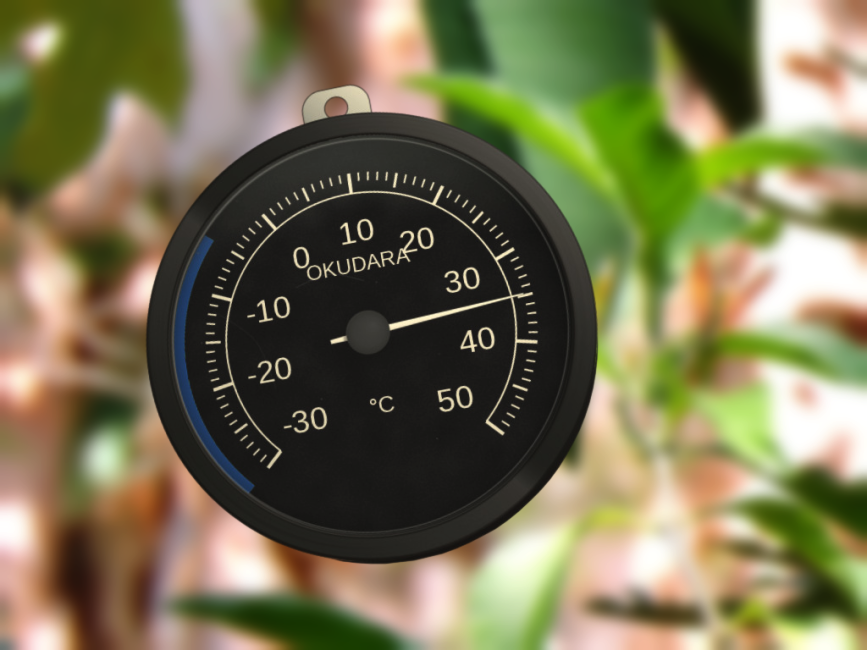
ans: °C 35
